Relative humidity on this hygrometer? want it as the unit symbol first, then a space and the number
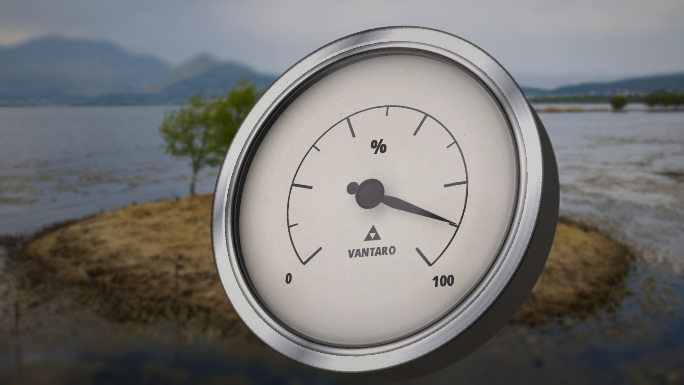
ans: % 90
